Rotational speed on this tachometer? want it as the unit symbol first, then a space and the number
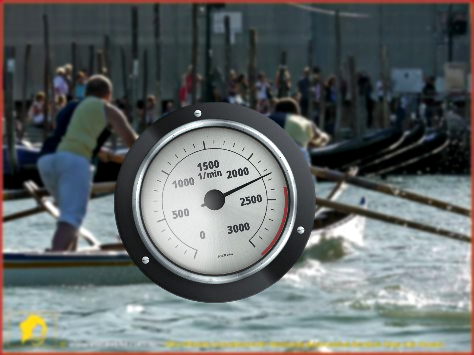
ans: rpm 2250
